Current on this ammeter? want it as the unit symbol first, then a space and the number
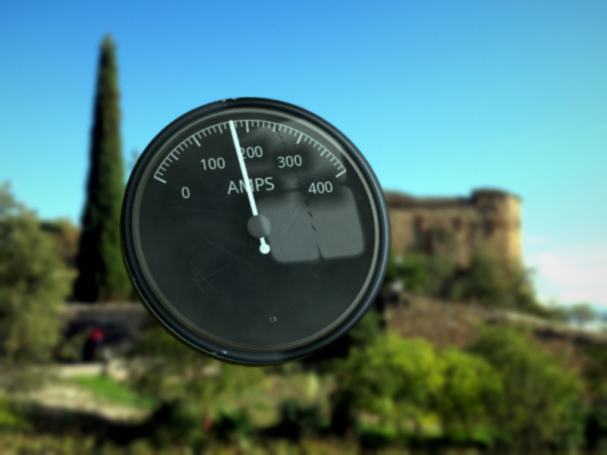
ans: A 170
